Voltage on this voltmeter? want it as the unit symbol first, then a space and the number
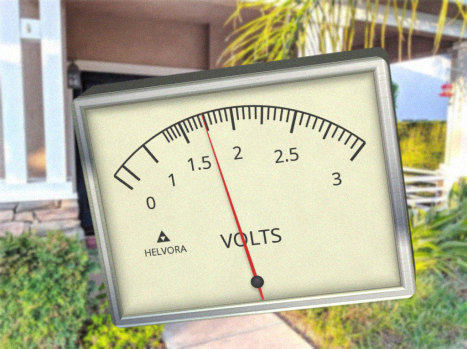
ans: V 1.75
